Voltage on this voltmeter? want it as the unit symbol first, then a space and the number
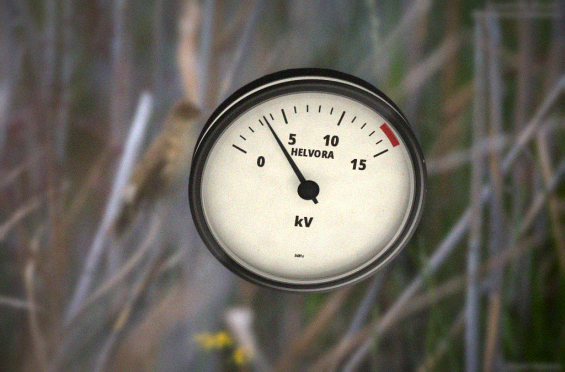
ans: kV 3.5
